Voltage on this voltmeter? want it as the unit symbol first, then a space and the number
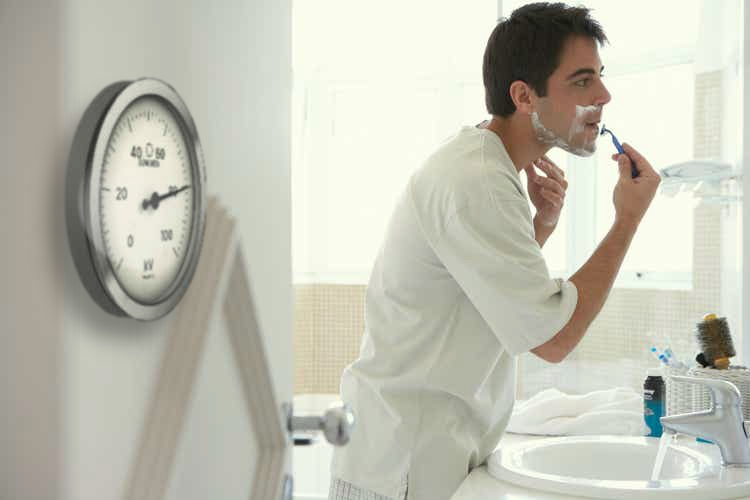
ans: kV 80
